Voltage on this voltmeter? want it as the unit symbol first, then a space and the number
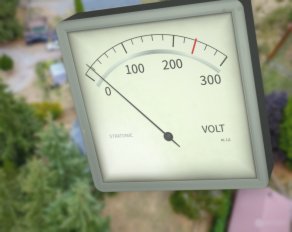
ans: V 20
